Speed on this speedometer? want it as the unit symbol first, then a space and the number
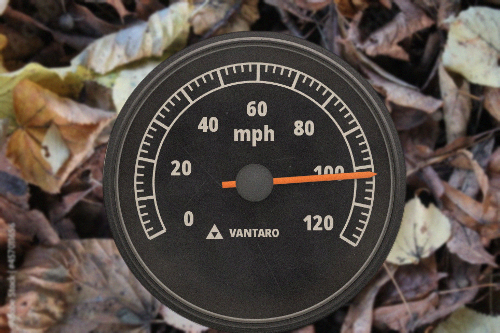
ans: mph 102
